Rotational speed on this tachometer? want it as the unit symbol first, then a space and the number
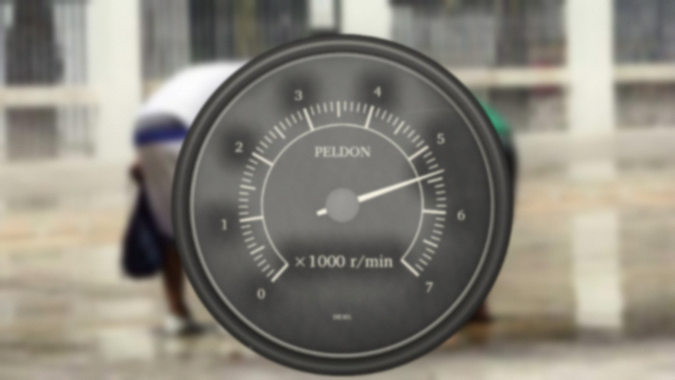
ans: rpm 5400
